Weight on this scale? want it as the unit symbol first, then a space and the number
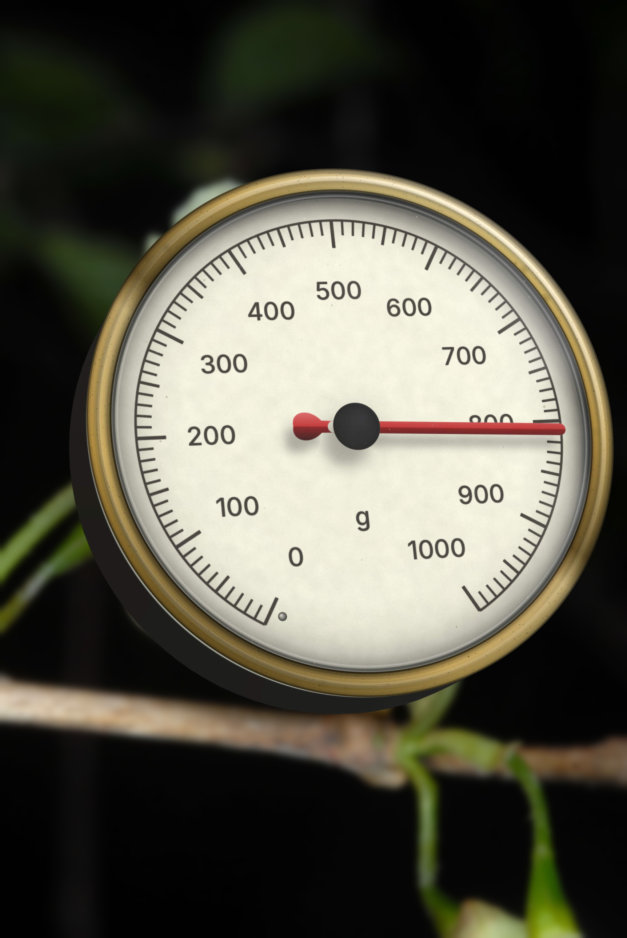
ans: g 810
